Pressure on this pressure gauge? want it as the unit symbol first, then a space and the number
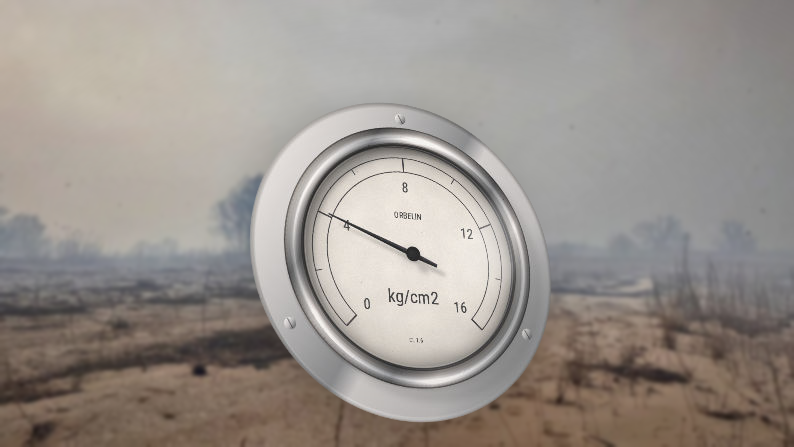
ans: kg/cm² 4
